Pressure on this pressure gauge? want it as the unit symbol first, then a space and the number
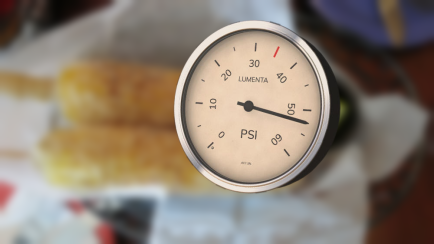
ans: psi 52.5
